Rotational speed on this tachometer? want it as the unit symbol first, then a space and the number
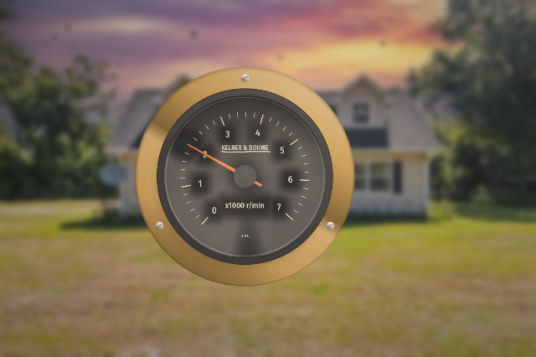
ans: rpm 2000
